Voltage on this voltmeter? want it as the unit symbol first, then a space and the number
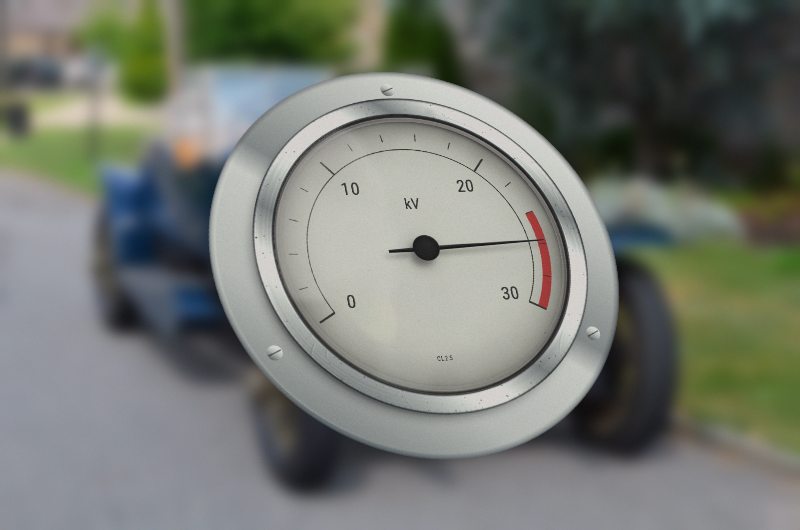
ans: kV 26
